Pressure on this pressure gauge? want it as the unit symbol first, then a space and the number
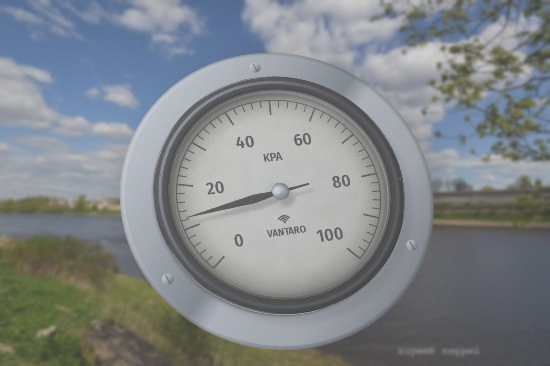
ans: kPa 12
